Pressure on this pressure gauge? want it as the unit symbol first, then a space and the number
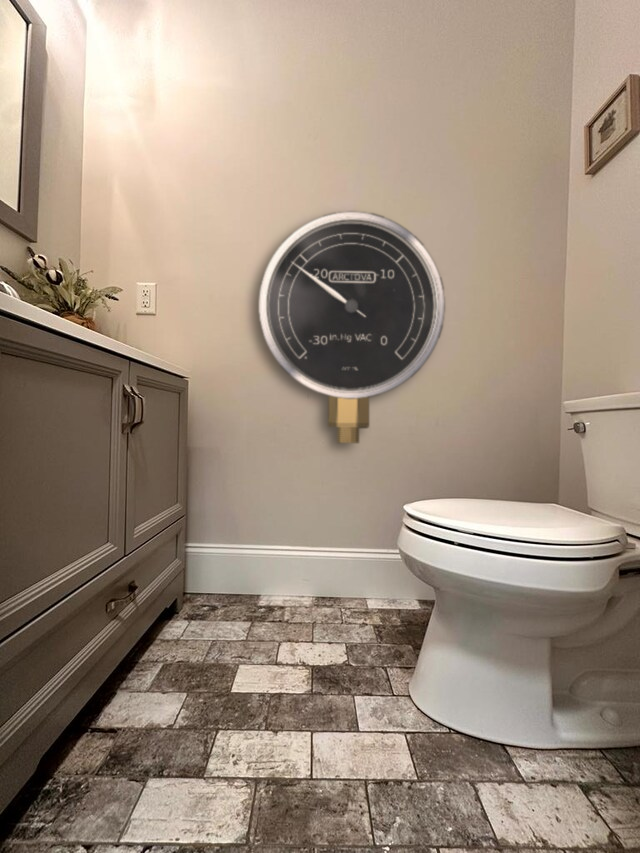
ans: inHg -21
